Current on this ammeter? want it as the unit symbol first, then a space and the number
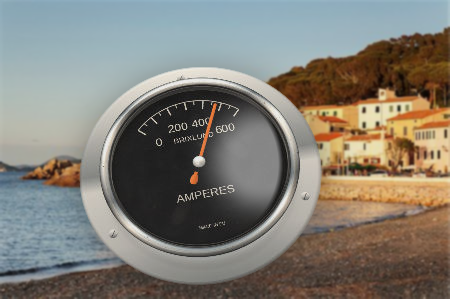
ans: A 475
